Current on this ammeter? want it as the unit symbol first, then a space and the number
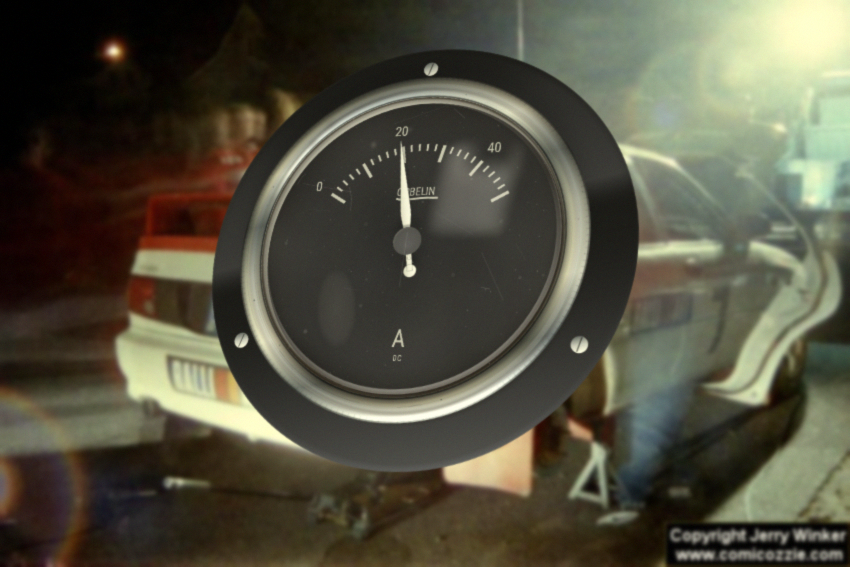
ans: A 20
